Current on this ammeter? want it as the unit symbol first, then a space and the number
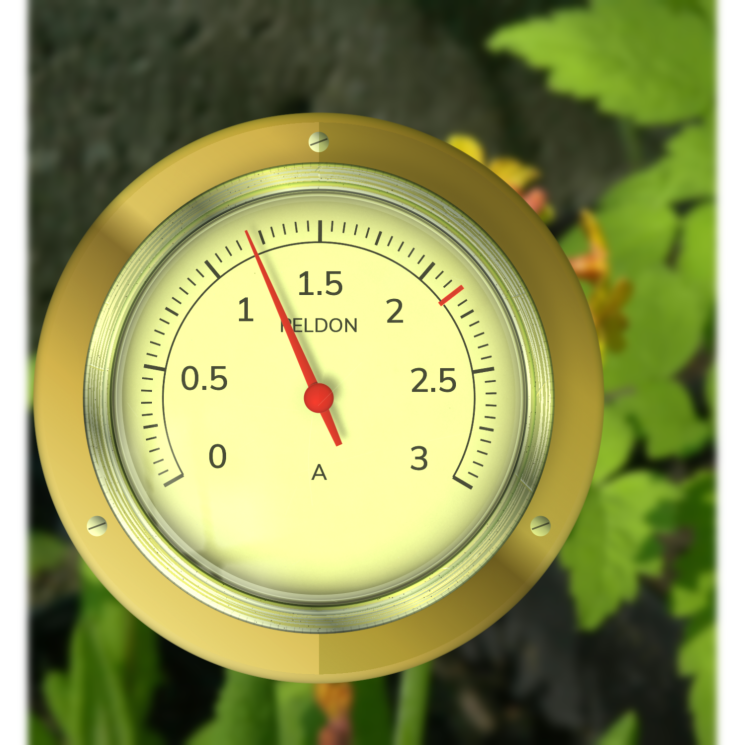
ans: A 1.2
